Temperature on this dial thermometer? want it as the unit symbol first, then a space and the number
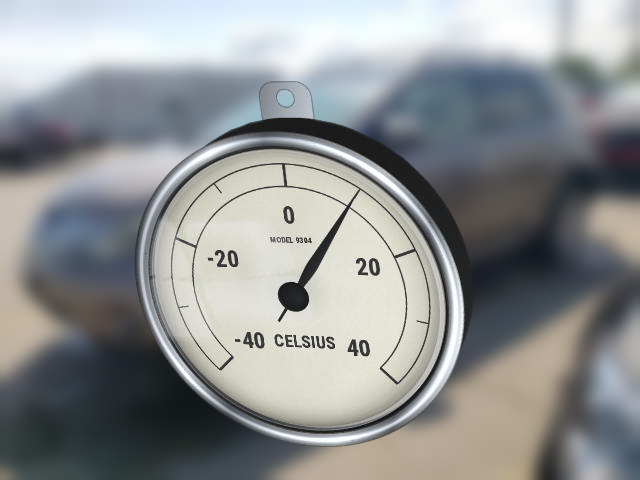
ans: °C 10
